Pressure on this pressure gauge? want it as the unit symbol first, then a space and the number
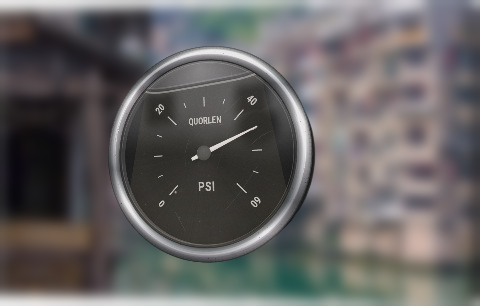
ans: psi 45
